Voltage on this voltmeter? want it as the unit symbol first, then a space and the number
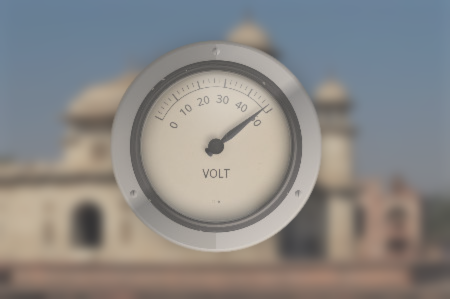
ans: V 48
